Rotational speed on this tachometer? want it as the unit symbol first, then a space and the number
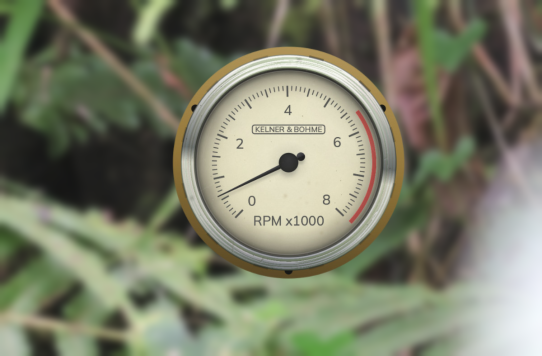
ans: rpm 600
